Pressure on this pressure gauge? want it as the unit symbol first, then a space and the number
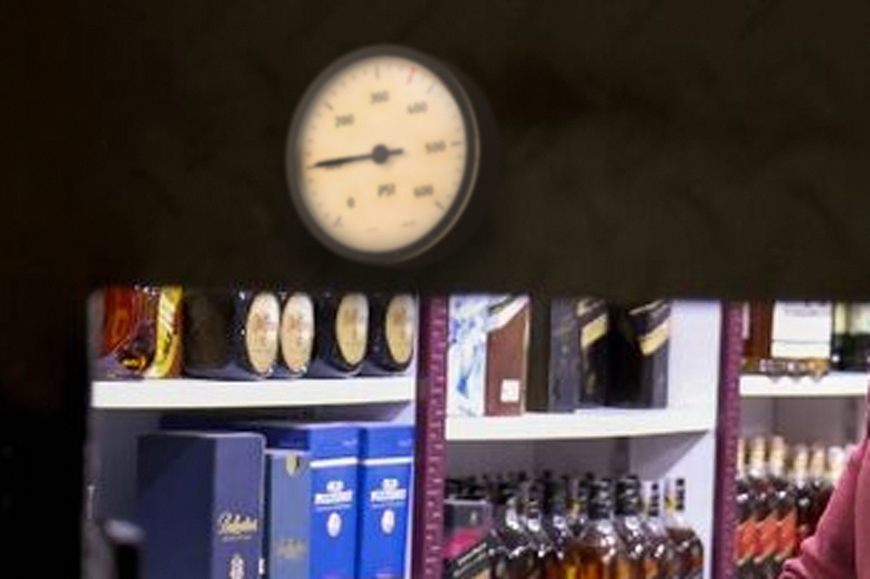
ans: psi 100
